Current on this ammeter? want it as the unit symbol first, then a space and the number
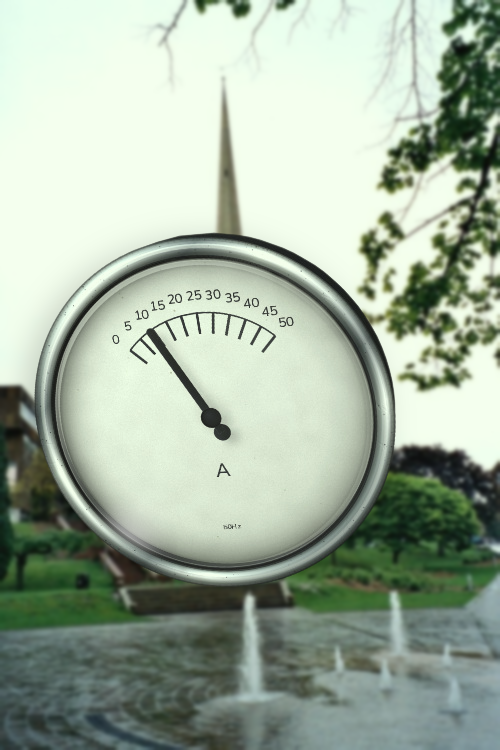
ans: A 10
